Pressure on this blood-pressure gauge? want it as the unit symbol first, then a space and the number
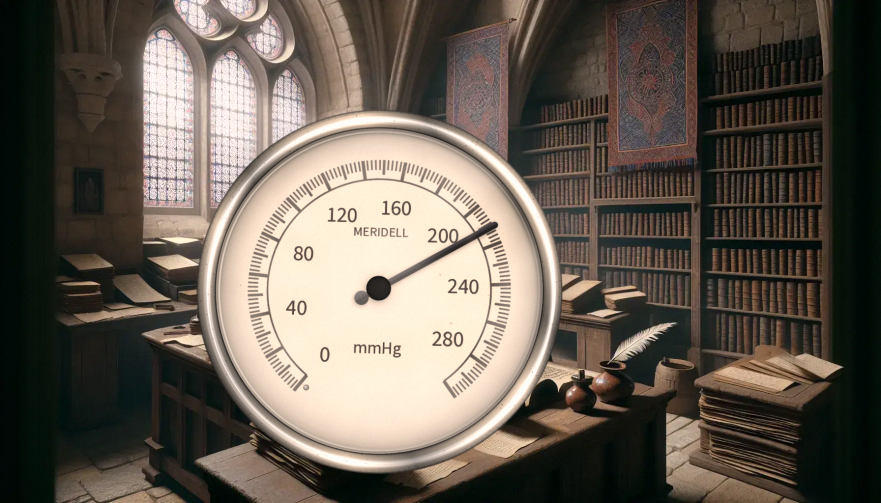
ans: mmHg 212
